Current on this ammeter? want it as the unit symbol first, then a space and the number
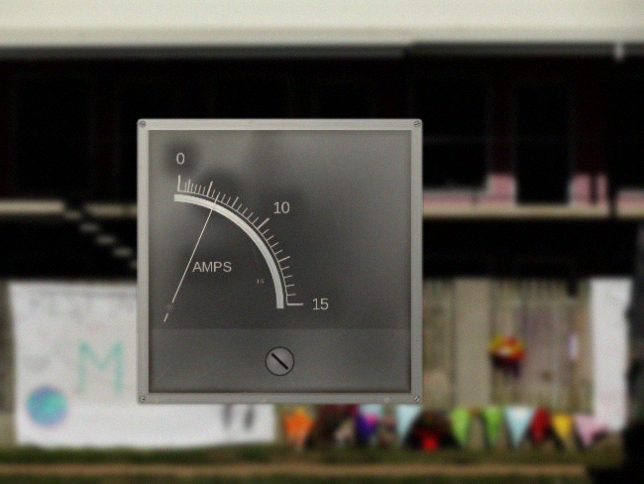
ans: A 6
